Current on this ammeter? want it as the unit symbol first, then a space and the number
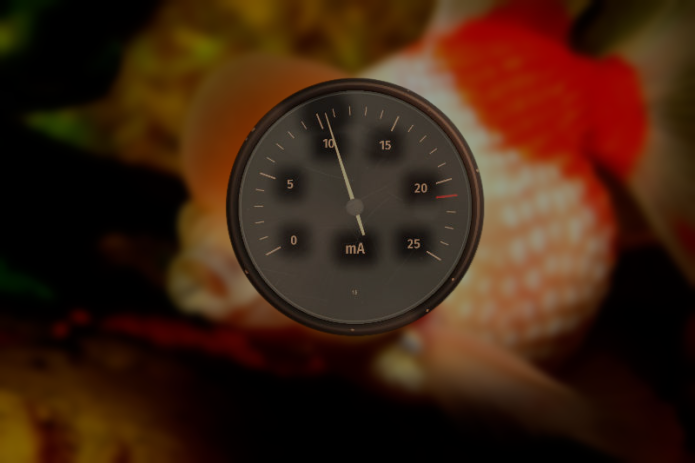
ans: mA 10.5
